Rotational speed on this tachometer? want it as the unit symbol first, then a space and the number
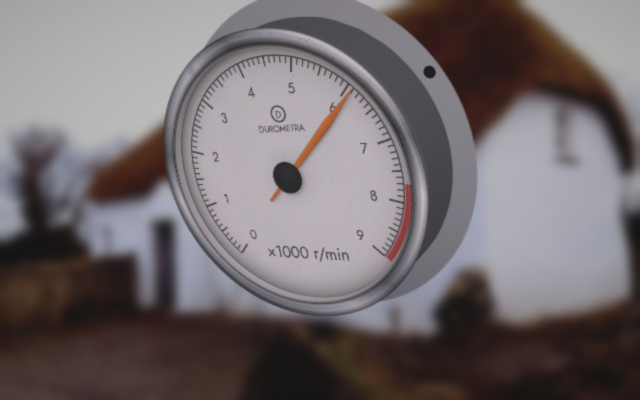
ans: rpm 6100
